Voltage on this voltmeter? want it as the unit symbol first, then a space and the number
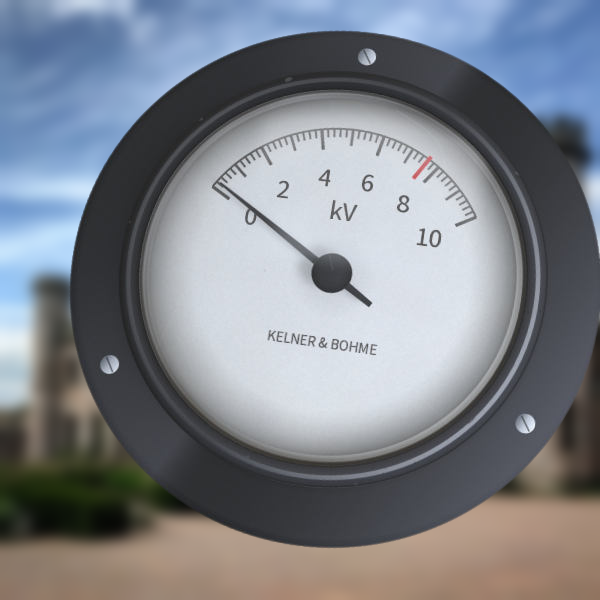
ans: kV 0.2
